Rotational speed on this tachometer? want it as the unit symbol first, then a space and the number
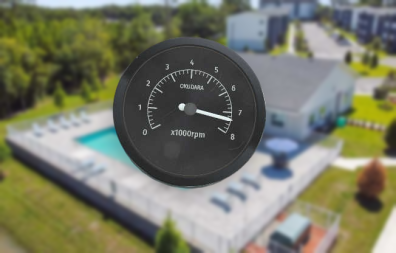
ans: rpm 7400
